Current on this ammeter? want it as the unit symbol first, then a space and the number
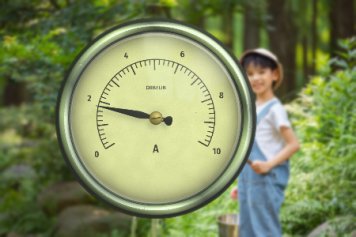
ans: A 1.8
